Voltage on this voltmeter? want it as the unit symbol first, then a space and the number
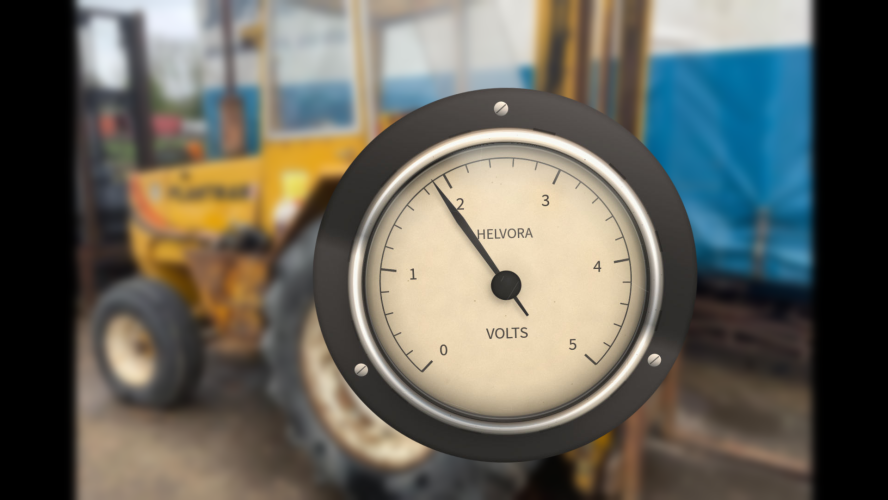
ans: V 1.9
